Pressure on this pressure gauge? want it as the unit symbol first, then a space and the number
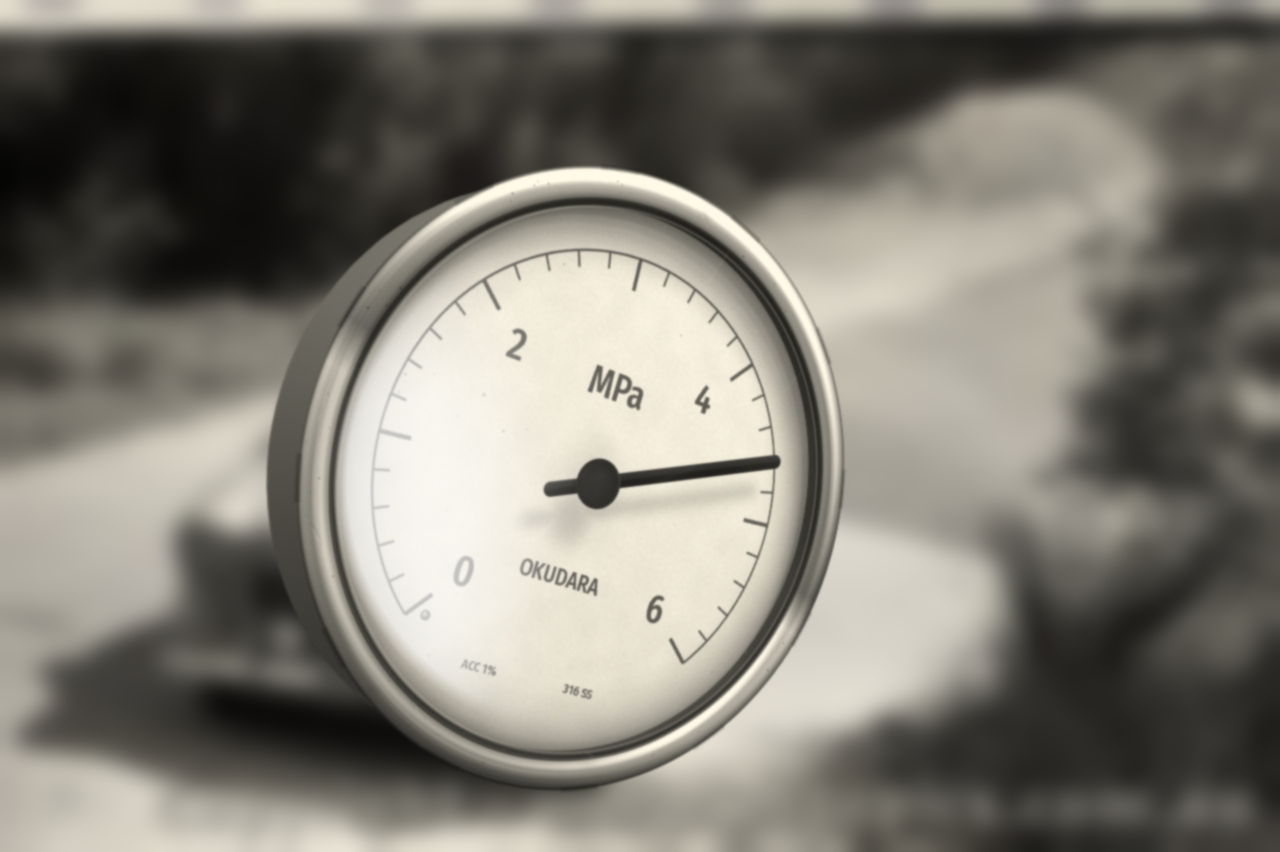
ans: MPa 4.6
